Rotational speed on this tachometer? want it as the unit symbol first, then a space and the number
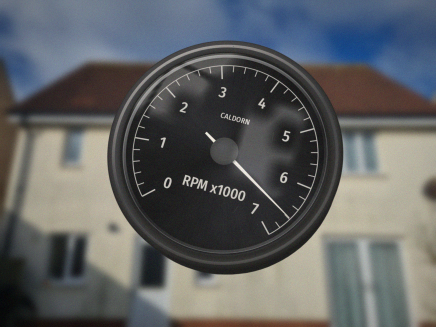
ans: rpm 6600
